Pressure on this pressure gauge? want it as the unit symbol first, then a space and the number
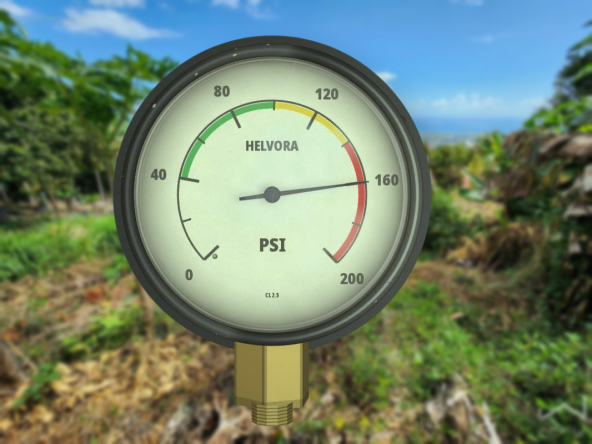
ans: psi 160
